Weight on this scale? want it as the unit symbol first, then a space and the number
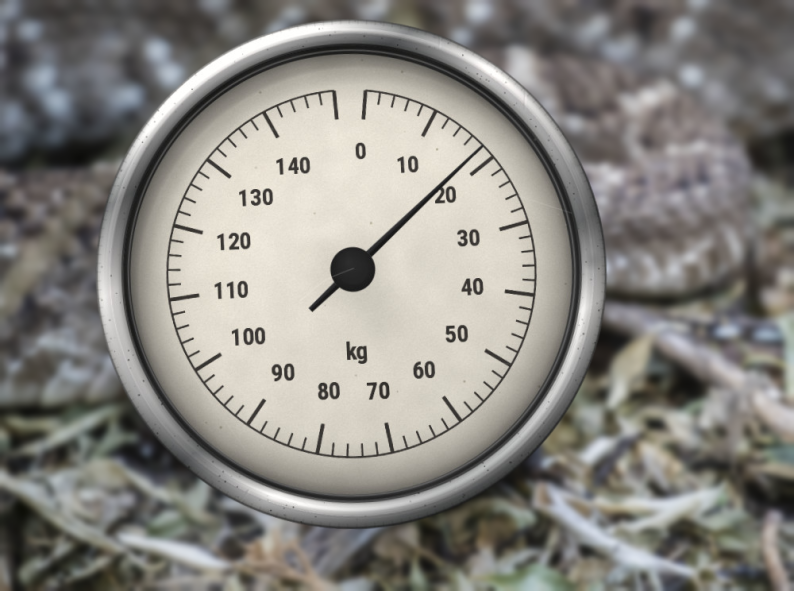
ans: kg 18
